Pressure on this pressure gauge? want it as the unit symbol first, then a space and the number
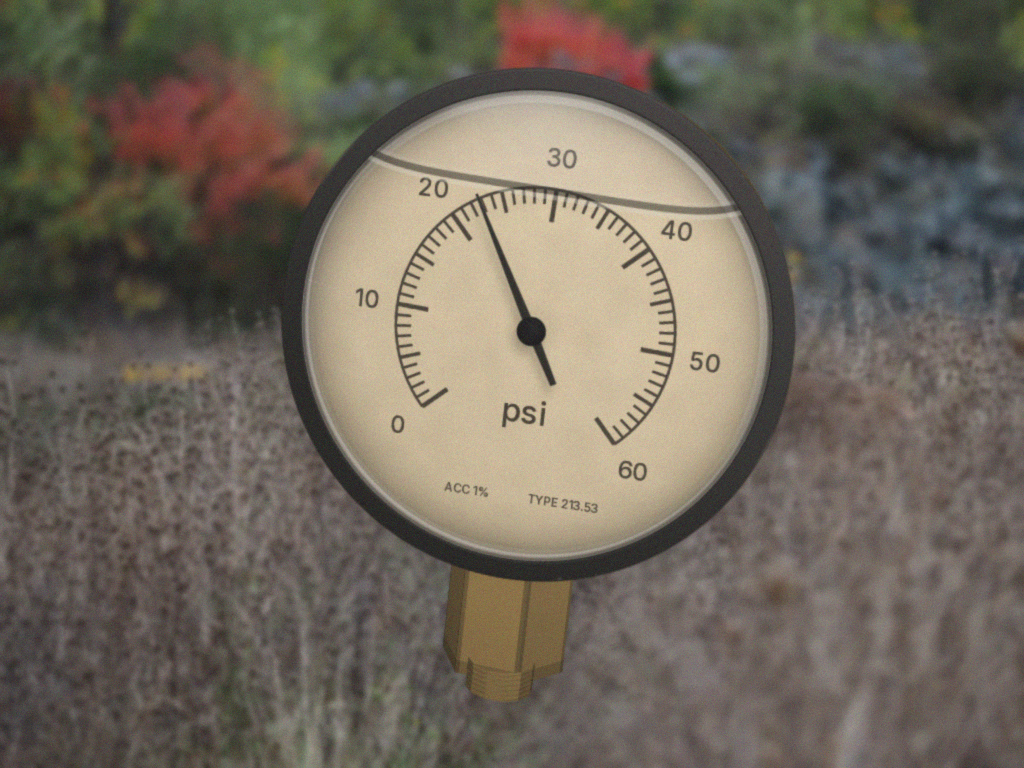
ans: psi 23
